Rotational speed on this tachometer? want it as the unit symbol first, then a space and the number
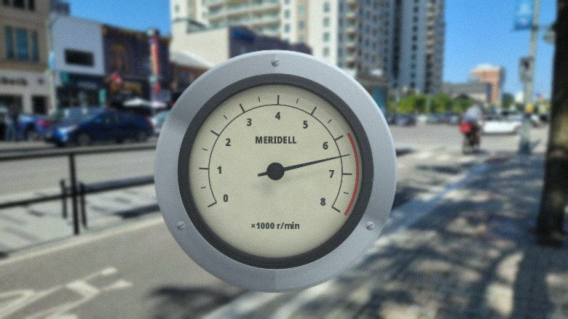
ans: rpm 6500
